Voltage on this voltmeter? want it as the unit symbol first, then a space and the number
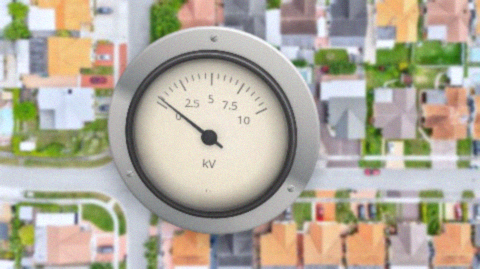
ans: kV 0.5
